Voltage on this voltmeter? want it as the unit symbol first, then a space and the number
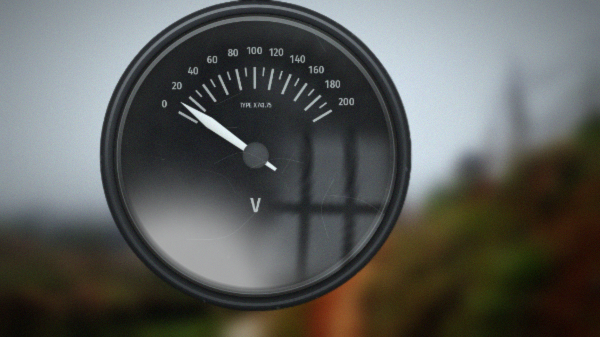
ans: V 10
